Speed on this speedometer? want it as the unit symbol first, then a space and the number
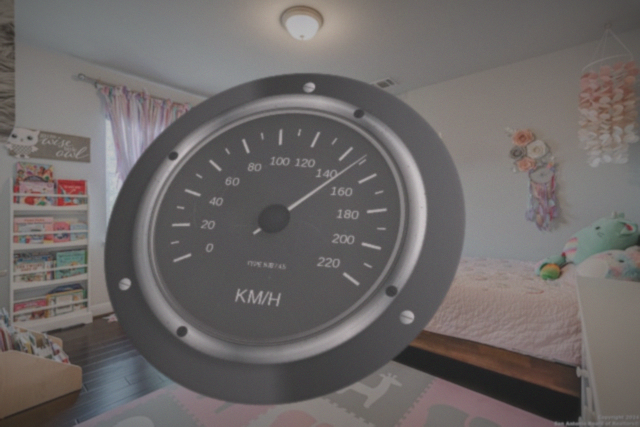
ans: km/h 150
